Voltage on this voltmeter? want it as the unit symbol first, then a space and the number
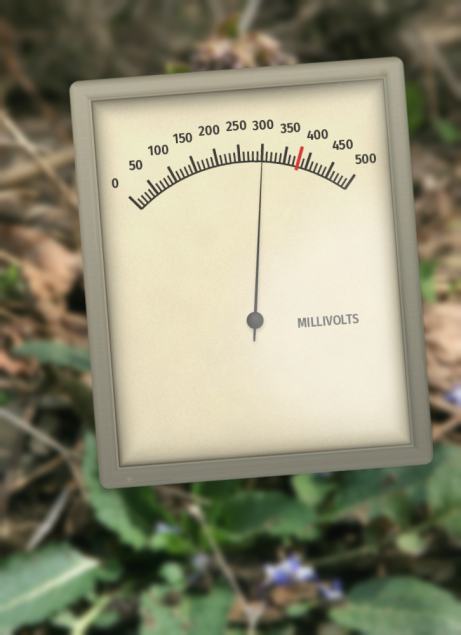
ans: mV 300
